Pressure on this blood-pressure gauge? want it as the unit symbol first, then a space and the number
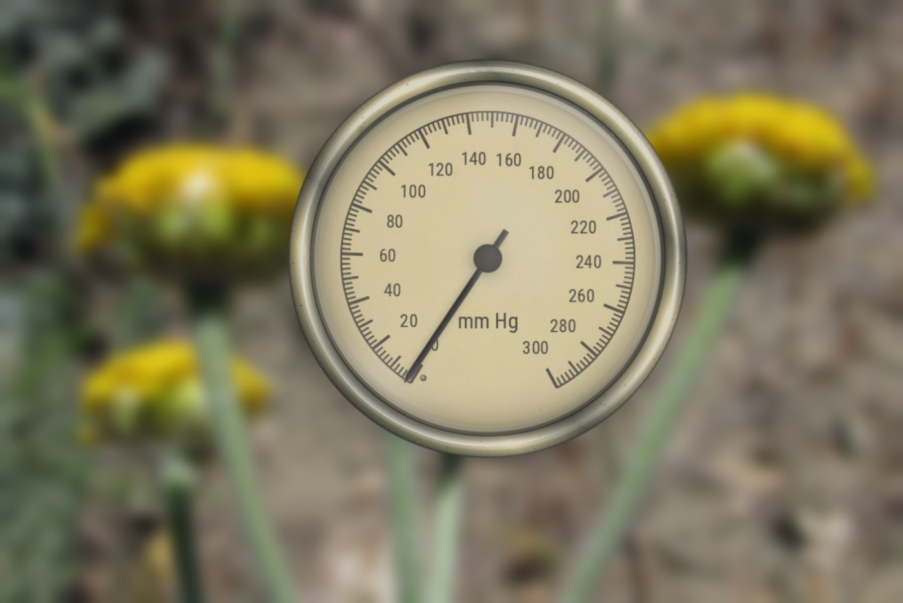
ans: mmHg 2
